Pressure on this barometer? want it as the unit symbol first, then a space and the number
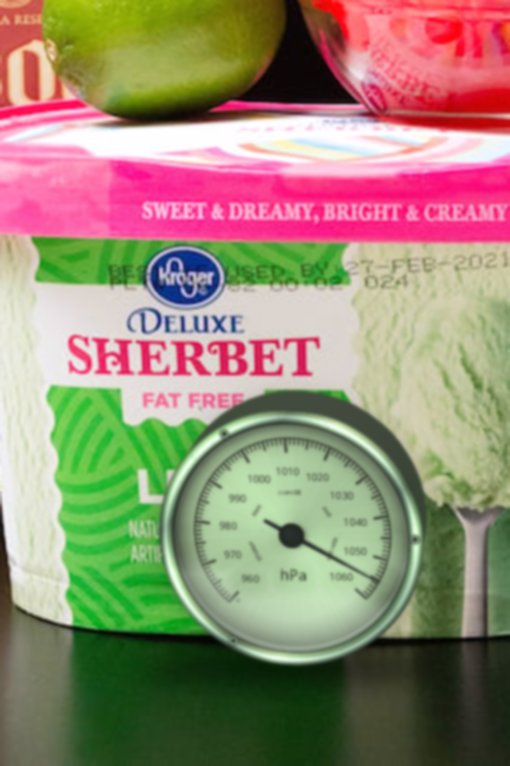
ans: hPa 1055
